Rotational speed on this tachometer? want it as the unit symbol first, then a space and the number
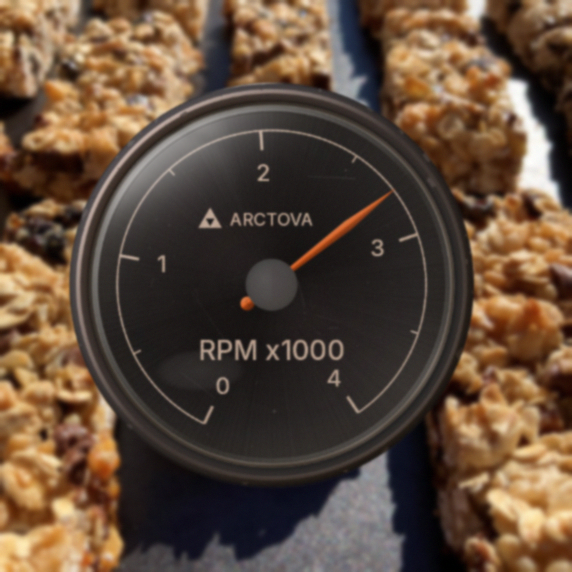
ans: rpm 2750
